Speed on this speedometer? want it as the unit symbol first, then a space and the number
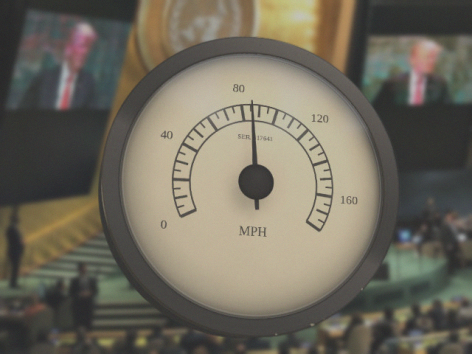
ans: mph 85
